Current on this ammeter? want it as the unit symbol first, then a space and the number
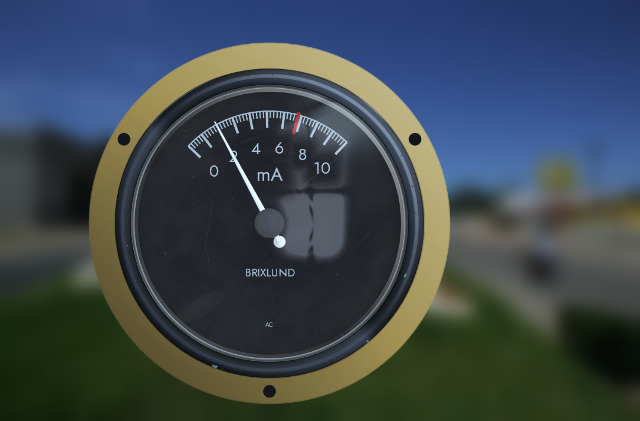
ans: mA 2
